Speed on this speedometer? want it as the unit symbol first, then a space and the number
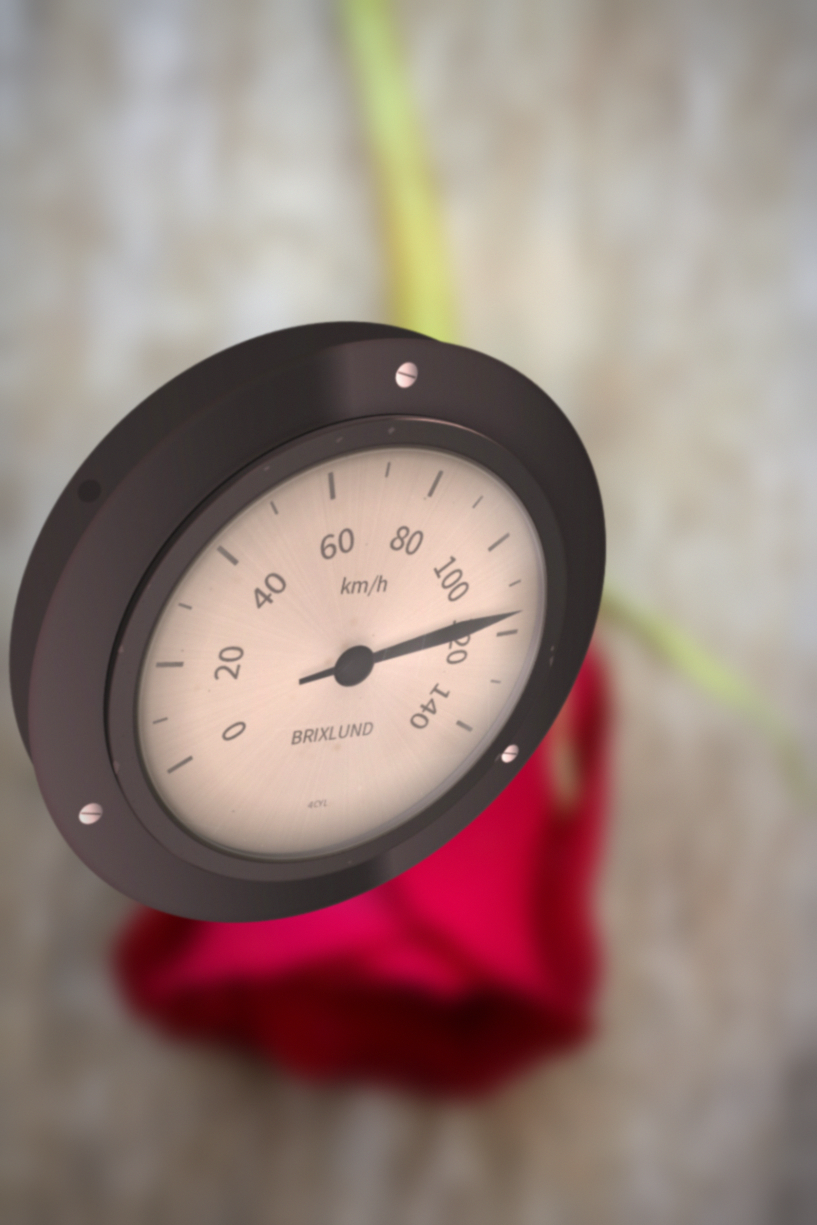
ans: km/h 115
